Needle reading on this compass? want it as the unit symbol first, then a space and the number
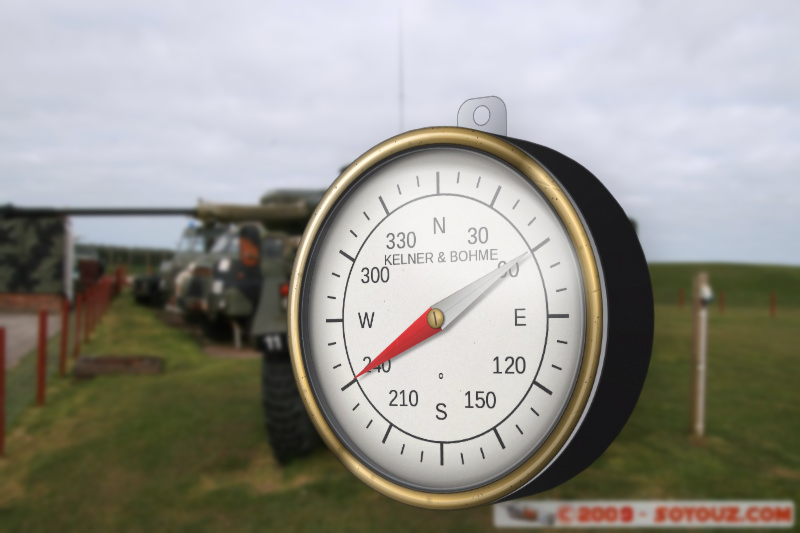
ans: ° 240
